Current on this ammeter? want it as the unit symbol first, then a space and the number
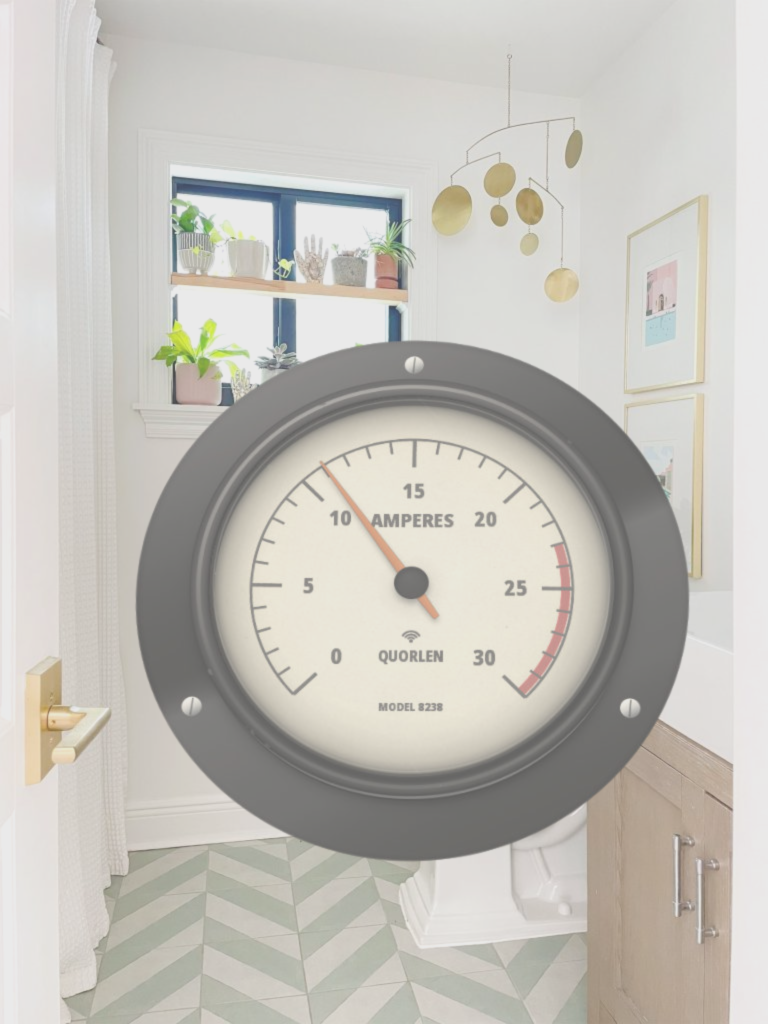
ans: A 11
